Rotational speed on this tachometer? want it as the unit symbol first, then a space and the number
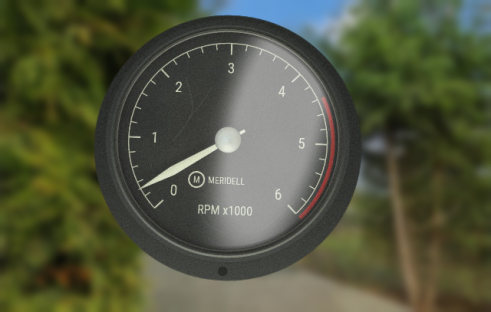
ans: rpm 300
